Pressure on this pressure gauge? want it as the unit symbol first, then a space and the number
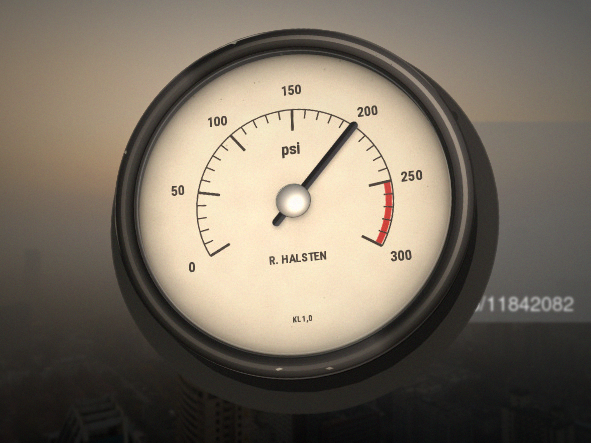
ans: psi 200
